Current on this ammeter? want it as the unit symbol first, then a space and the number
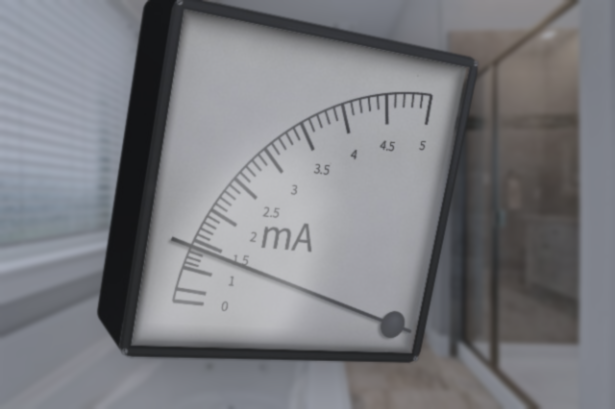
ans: mA 1.4
